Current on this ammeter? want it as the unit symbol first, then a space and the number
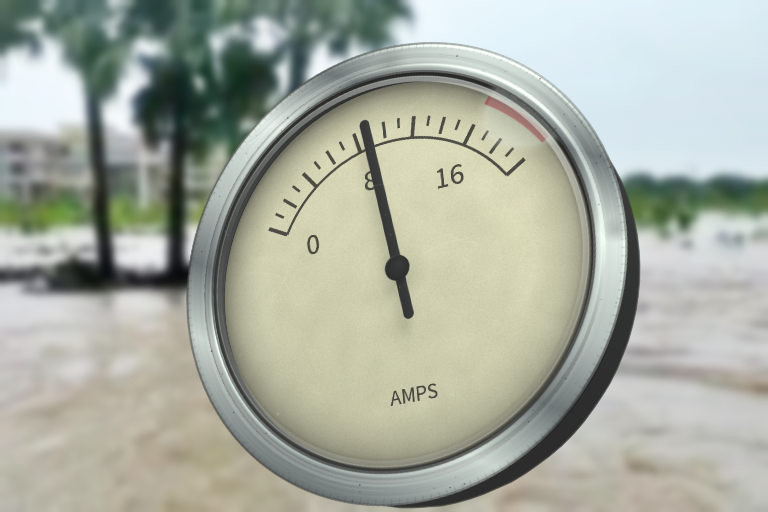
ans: A 9
